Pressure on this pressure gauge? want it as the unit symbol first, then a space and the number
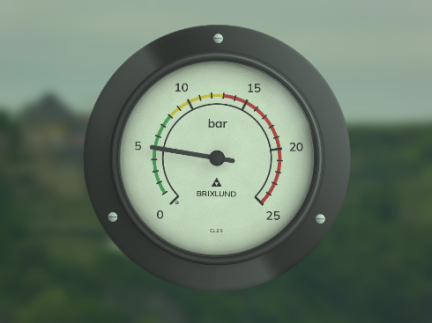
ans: bar 5
